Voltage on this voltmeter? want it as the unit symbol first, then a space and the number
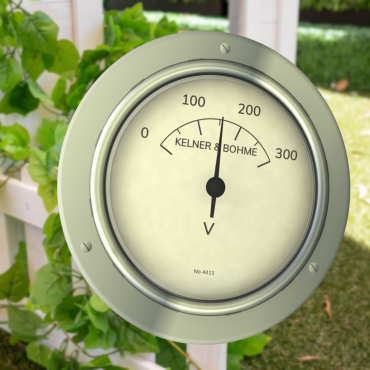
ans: V 150
